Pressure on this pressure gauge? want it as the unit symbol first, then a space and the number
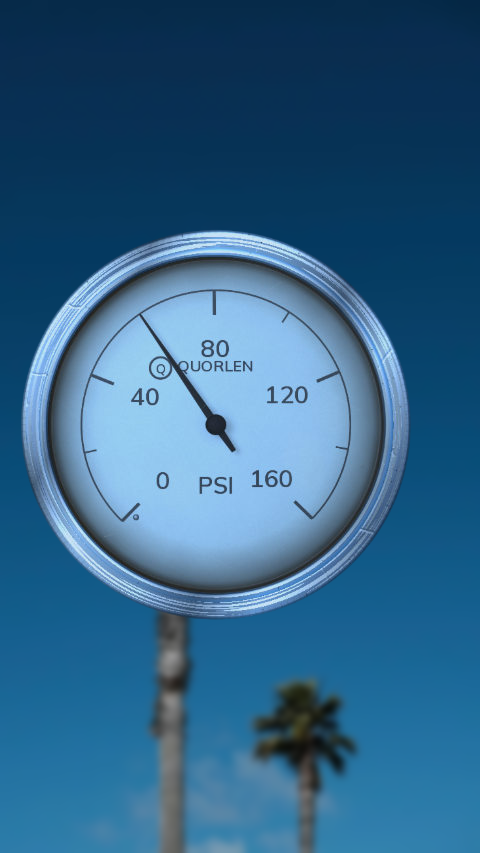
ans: psi 60
